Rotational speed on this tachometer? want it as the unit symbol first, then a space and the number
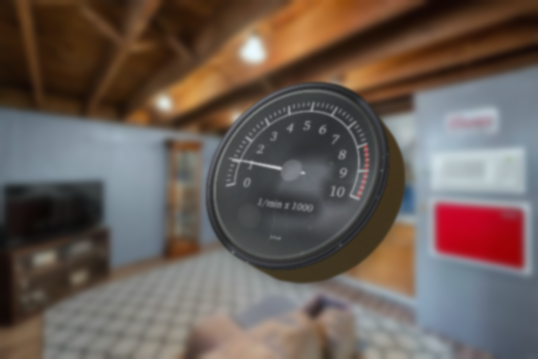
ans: rpm 1000
